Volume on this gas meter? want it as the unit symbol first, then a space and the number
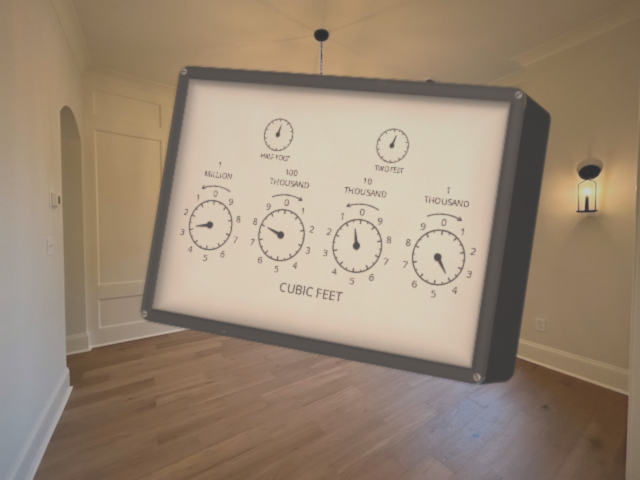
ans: ft³ 280400
